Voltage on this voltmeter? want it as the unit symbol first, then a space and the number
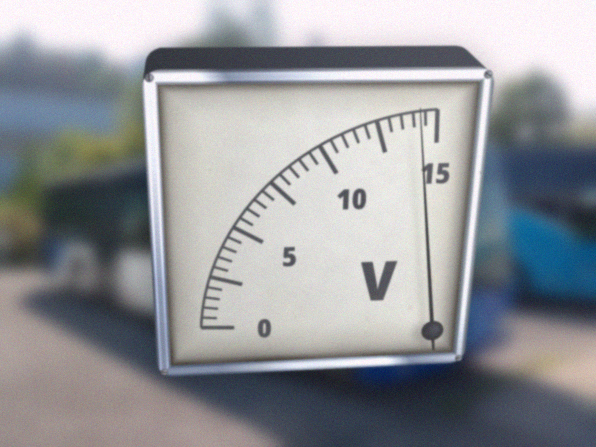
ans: V 14.25
